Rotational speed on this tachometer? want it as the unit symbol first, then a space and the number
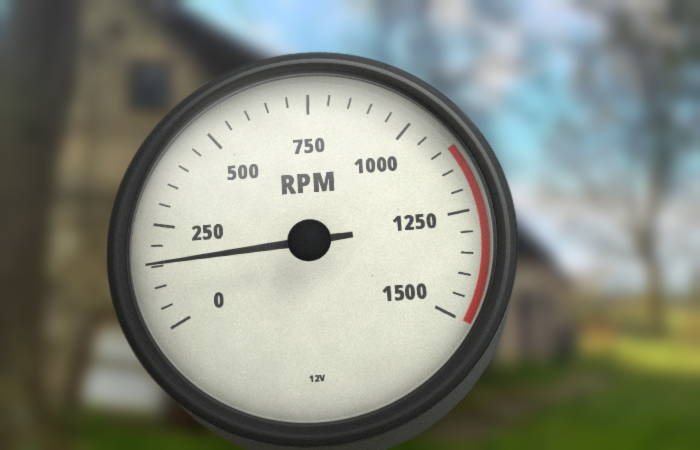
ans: rpm 150
